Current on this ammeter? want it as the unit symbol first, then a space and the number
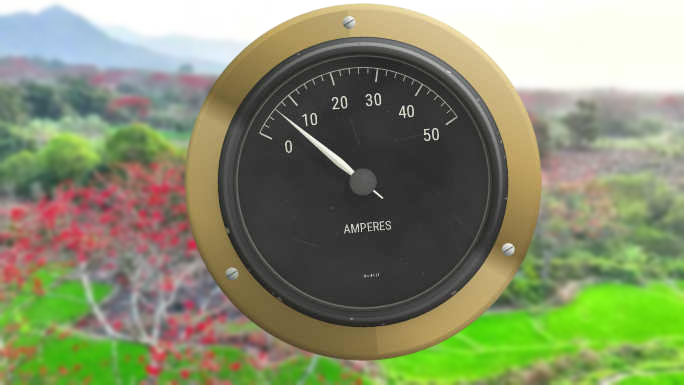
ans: A 6
